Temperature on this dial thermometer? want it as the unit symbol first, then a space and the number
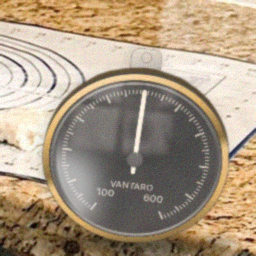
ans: °F 350
